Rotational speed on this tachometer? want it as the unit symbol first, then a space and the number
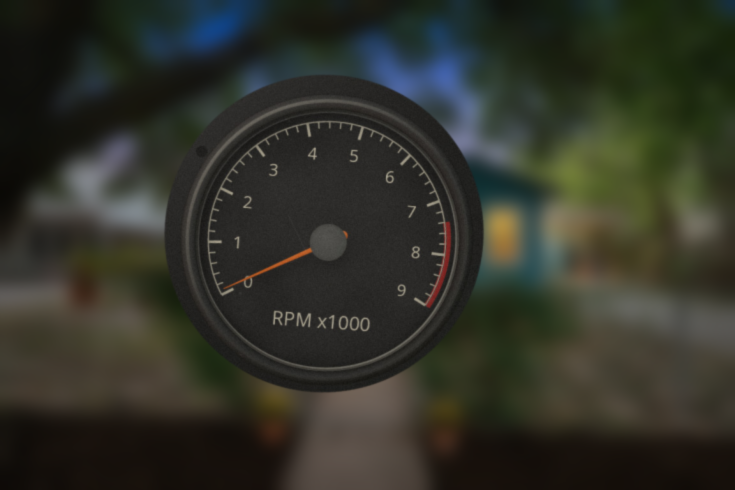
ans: rpm 100
